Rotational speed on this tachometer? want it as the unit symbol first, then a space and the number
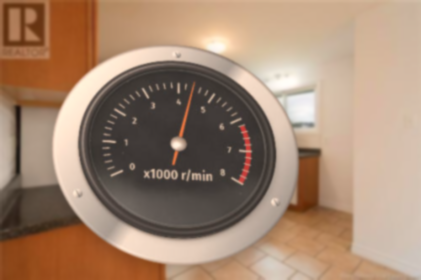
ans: rpm 4400
